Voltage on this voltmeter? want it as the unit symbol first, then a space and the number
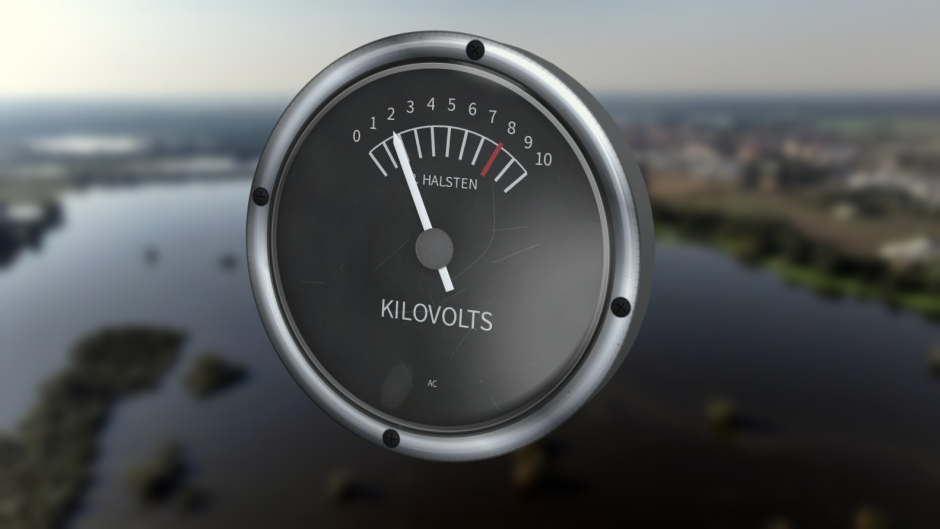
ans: kV 2
